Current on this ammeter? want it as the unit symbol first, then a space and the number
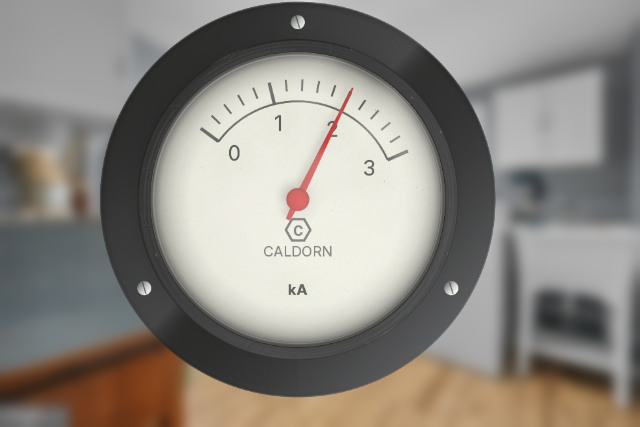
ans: kA 2
